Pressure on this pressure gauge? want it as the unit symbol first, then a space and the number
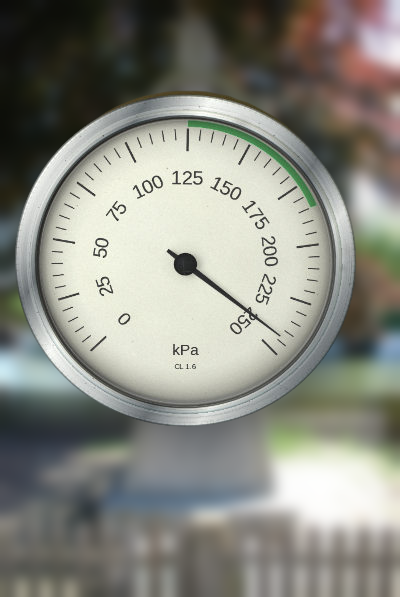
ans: kPa 242.5
